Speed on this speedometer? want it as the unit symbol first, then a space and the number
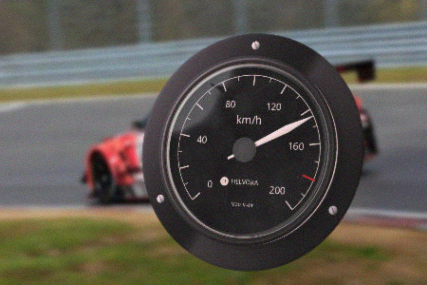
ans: km/h 145
